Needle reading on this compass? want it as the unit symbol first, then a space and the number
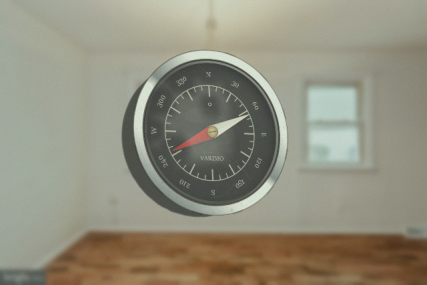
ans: ° 245
